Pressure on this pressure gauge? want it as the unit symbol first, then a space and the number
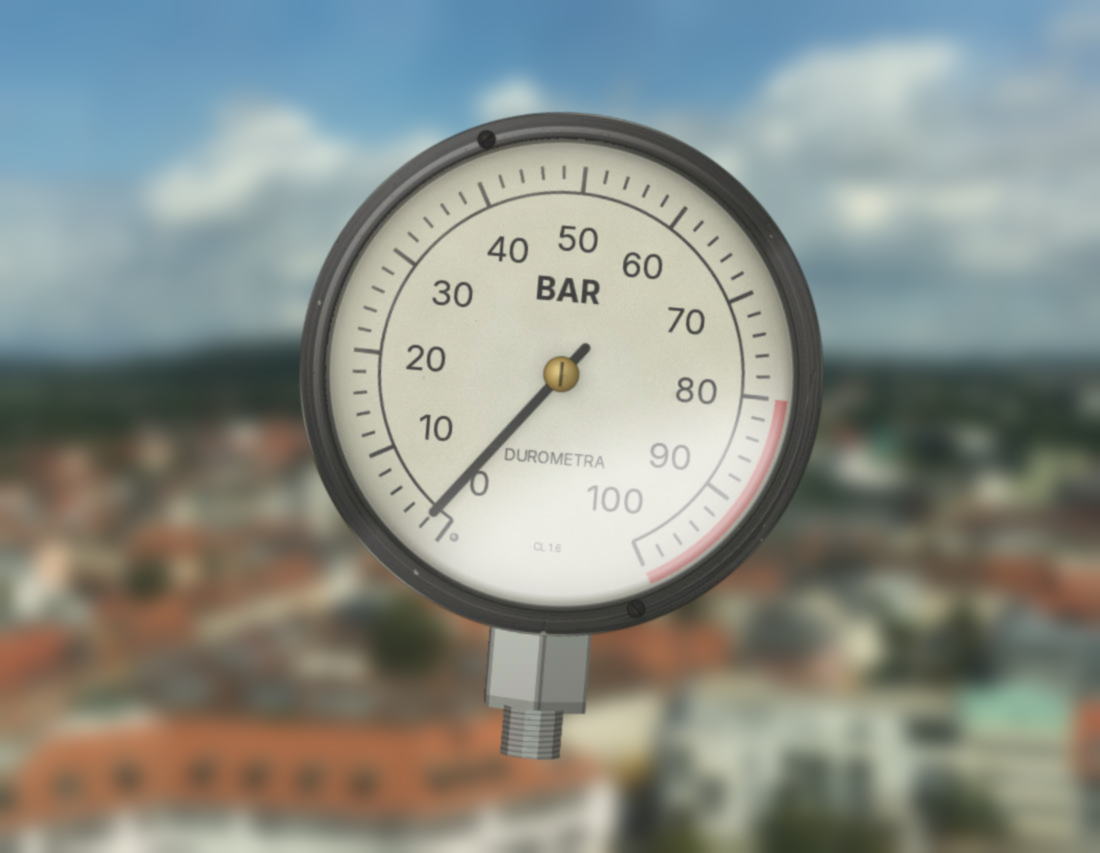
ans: bar 2
